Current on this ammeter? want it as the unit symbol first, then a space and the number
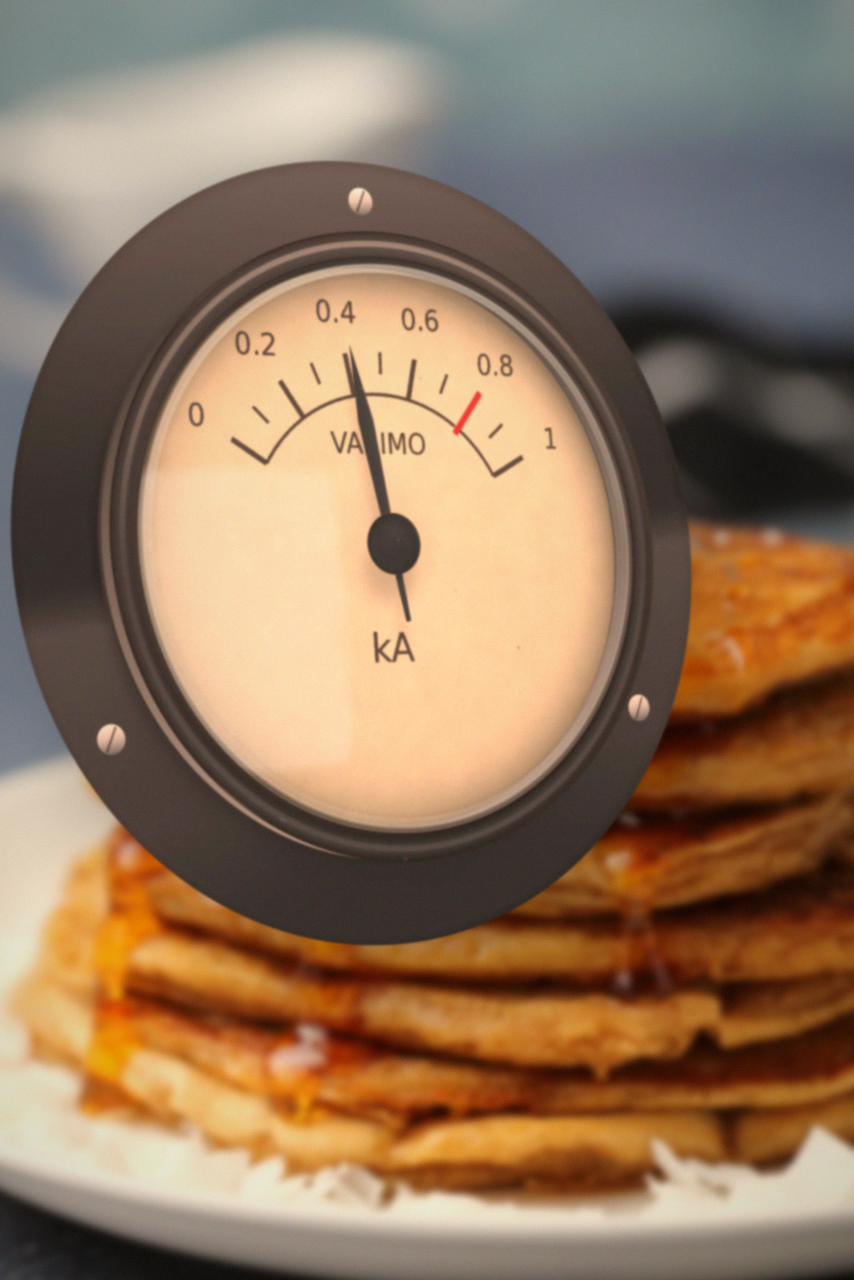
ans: kA 0.4
